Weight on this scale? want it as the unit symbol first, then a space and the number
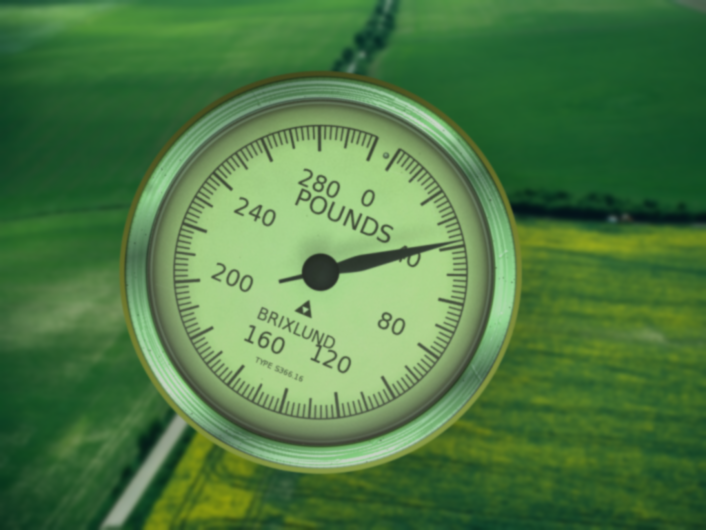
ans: lb 38
